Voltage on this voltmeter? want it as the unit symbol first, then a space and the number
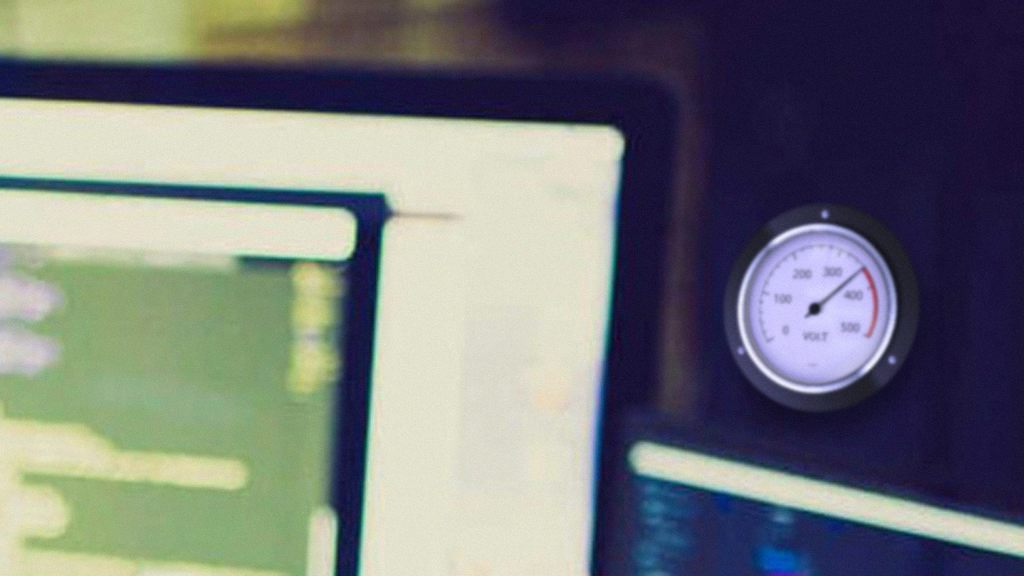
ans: V 360
